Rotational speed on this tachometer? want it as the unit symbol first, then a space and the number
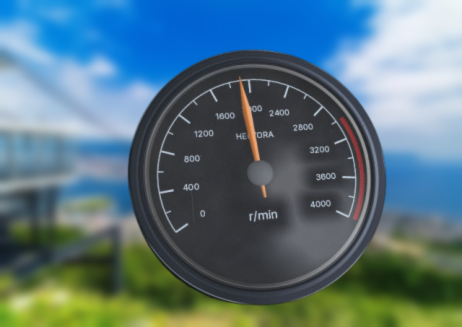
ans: rpm 1900
